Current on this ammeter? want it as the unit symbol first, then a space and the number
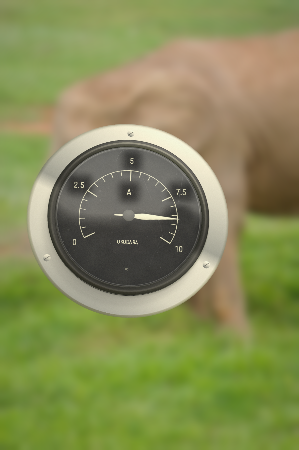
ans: A 8.75
